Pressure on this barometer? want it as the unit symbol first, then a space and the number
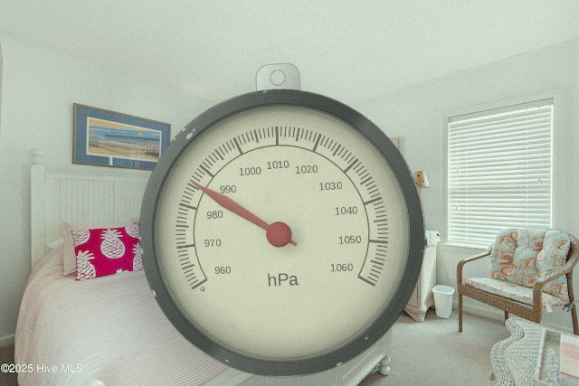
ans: hPa 986
